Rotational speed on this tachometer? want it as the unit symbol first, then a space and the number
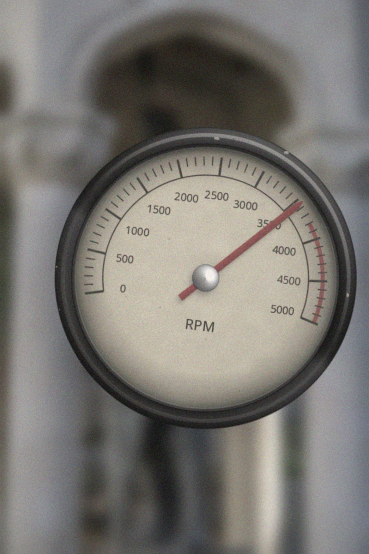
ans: rpm 3550
